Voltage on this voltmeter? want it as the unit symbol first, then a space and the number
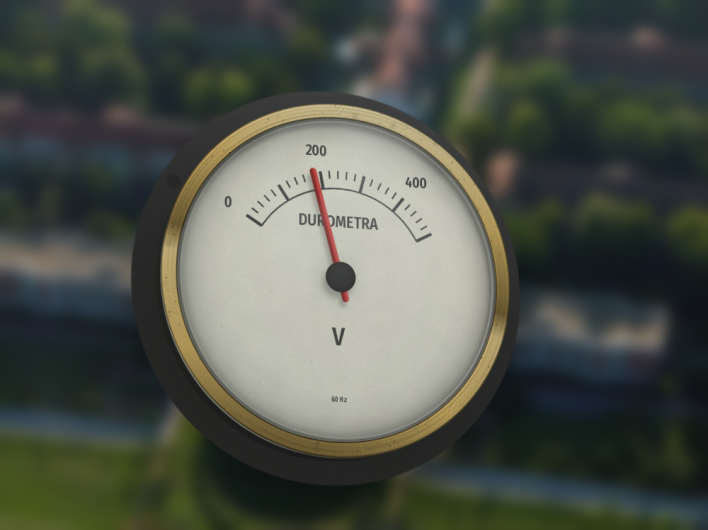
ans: V 180
